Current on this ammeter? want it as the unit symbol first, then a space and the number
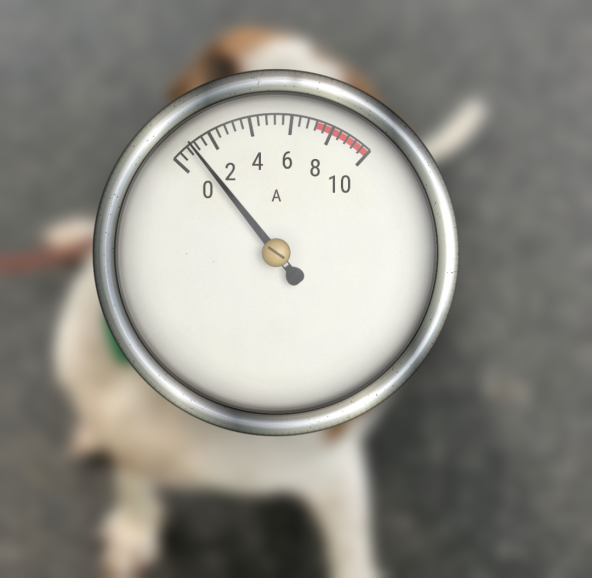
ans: A 1
